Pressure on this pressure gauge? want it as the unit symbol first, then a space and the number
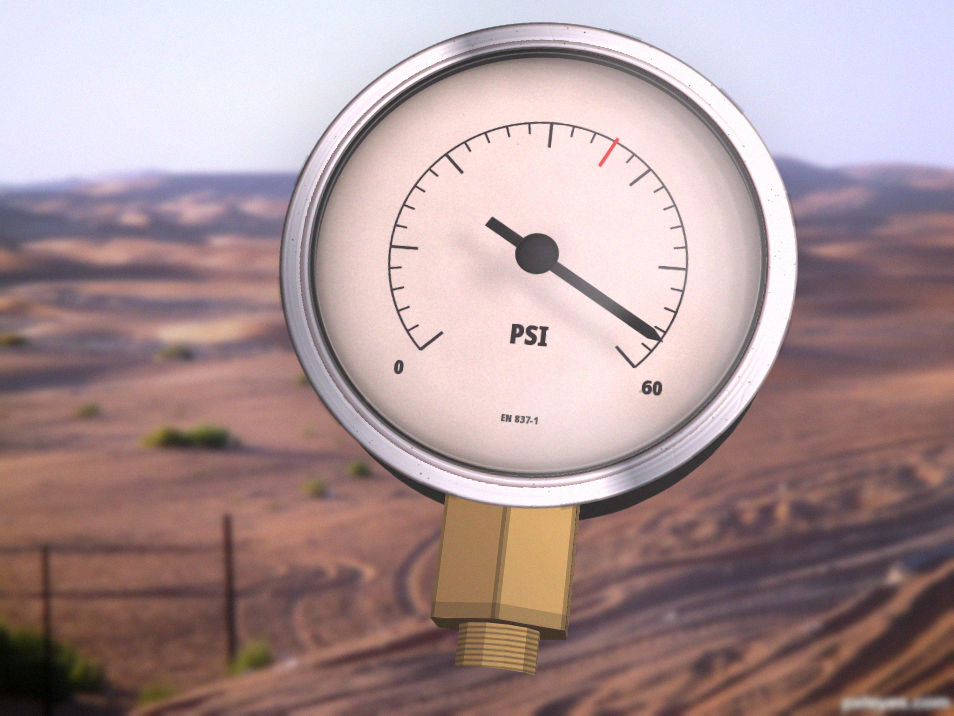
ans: psi 57
